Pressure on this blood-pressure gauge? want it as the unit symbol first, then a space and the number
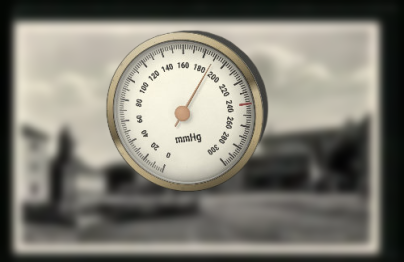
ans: mmHg 190
